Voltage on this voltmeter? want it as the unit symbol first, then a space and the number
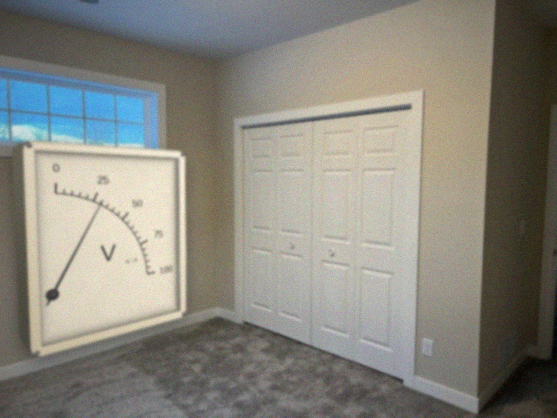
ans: V 30
